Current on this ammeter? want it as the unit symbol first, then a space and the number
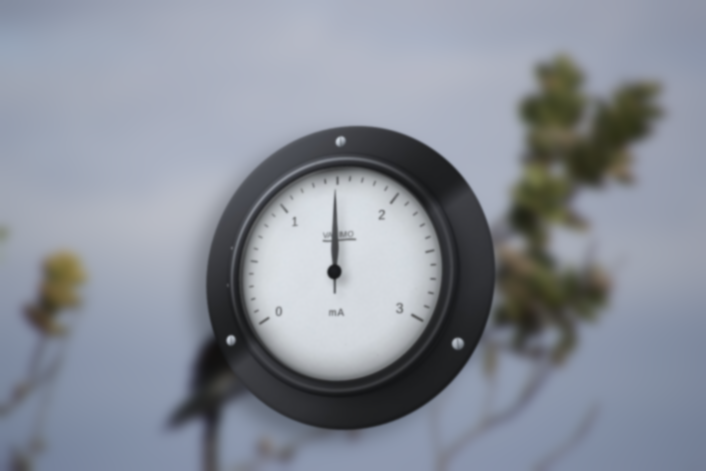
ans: mA 1.5
